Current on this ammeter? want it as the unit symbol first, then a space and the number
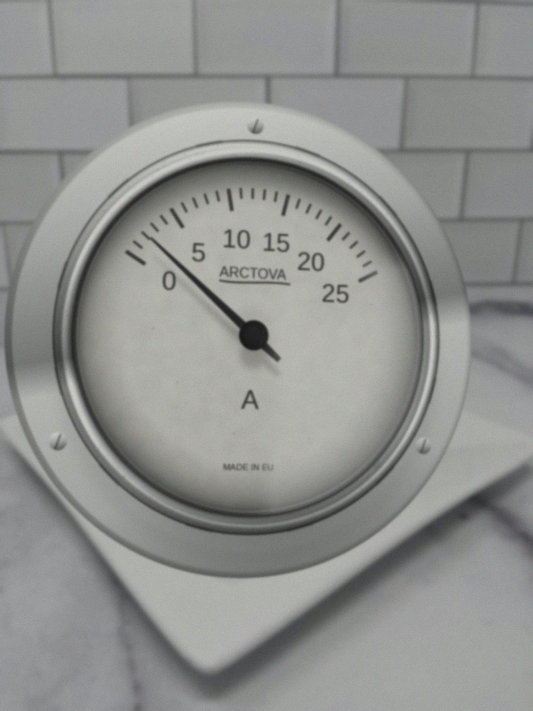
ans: A 2
